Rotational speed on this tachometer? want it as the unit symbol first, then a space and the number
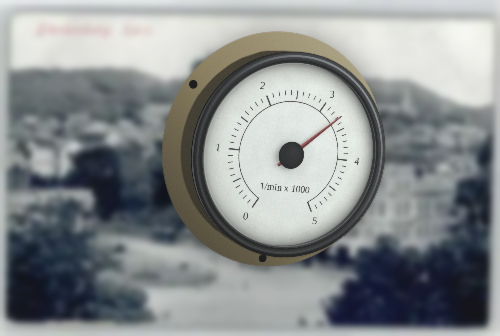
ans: rpm 3300
